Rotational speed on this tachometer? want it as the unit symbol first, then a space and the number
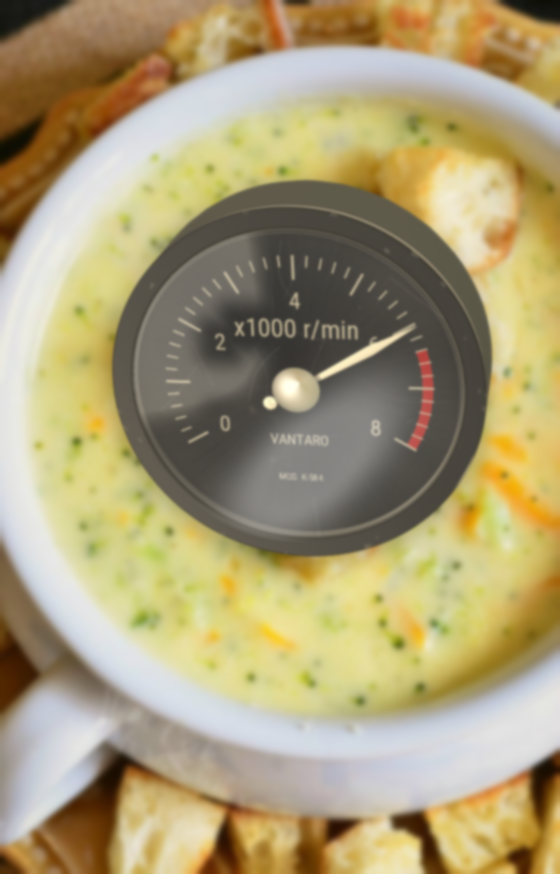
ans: rpm 6000
